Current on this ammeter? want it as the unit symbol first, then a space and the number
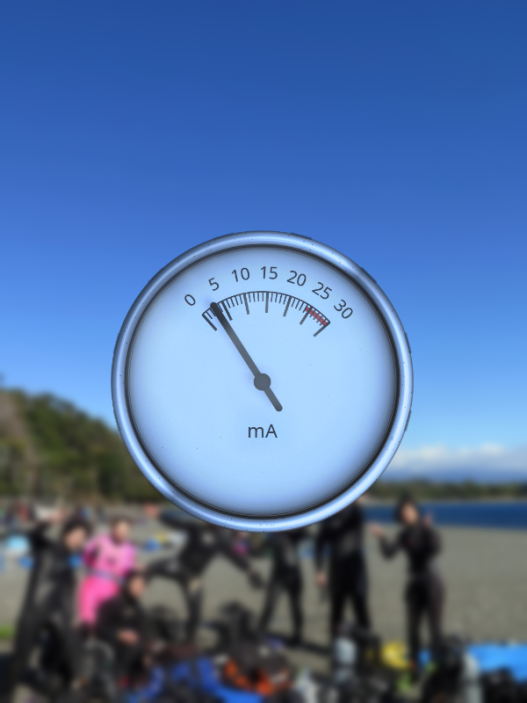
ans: mA 3
